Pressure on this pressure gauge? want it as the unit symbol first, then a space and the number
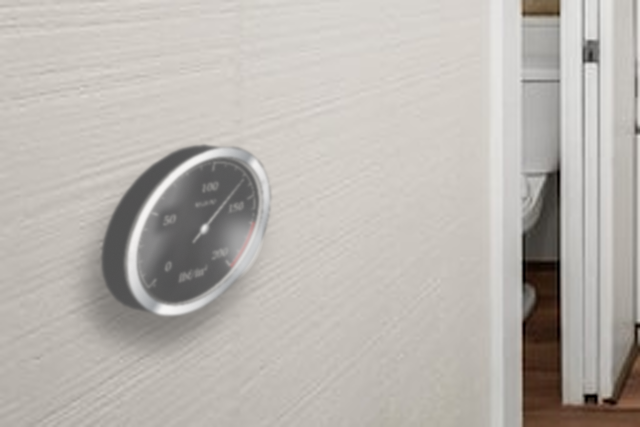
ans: psi 130
